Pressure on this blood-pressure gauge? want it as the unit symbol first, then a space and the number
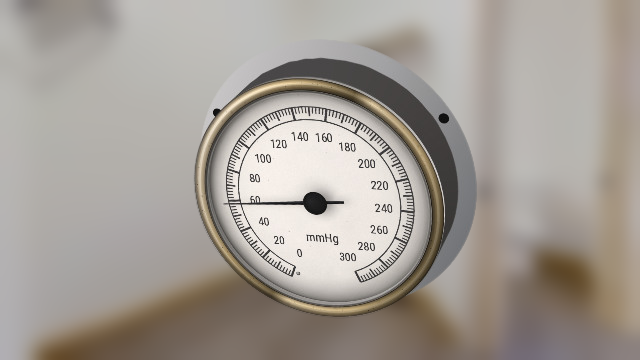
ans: mmHg 60
